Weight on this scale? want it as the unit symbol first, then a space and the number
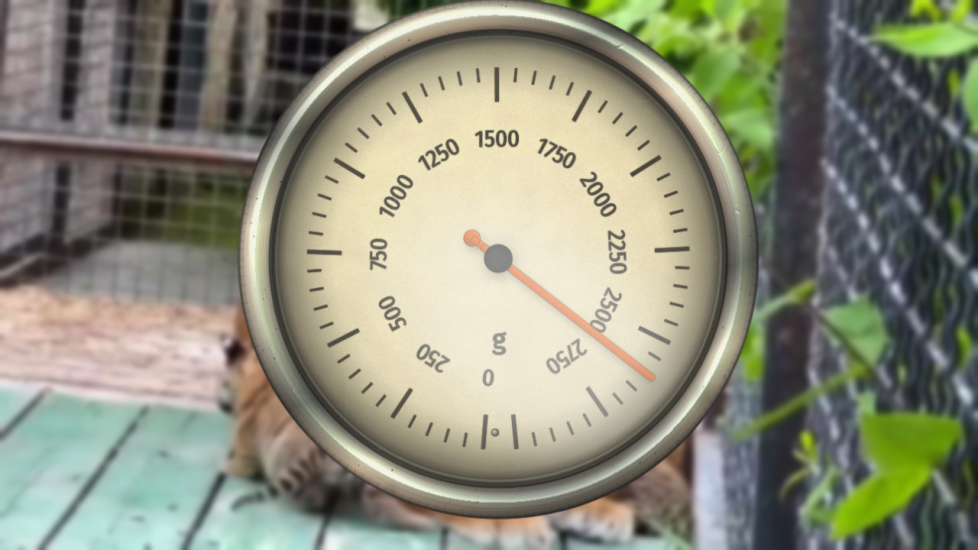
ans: g 2600
